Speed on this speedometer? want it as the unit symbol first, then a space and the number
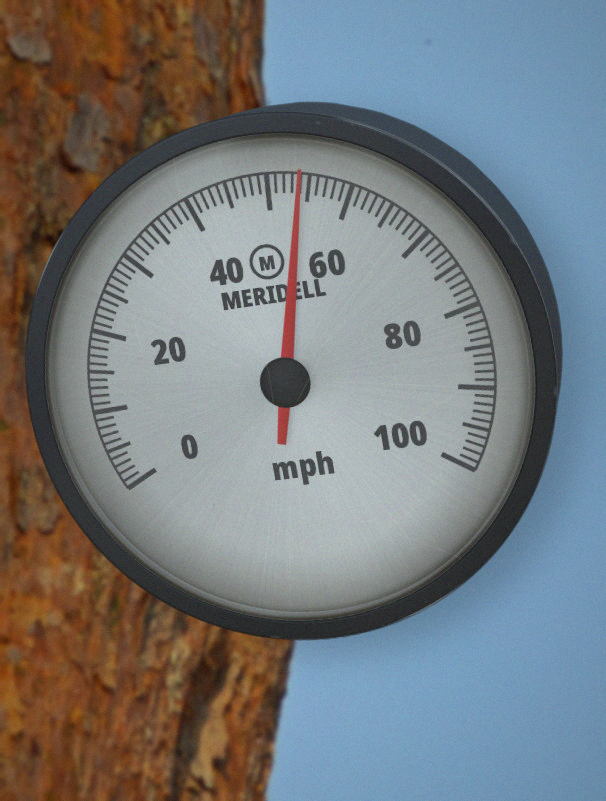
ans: mph 54
